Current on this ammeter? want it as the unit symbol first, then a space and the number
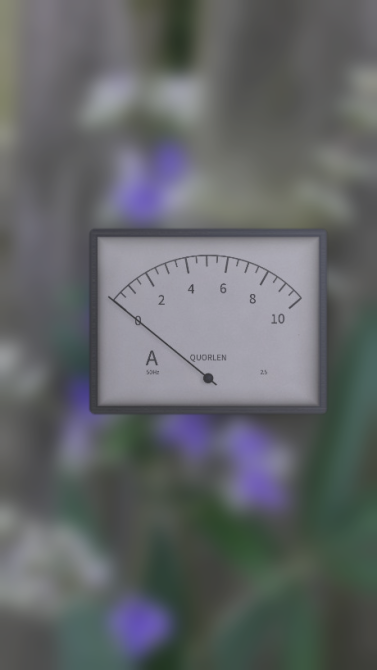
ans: A 0
